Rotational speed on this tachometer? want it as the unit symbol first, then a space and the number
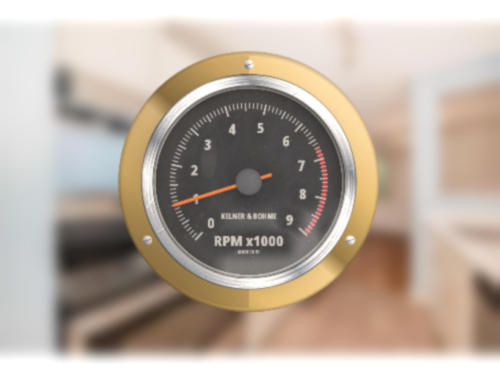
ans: rpm 1000
